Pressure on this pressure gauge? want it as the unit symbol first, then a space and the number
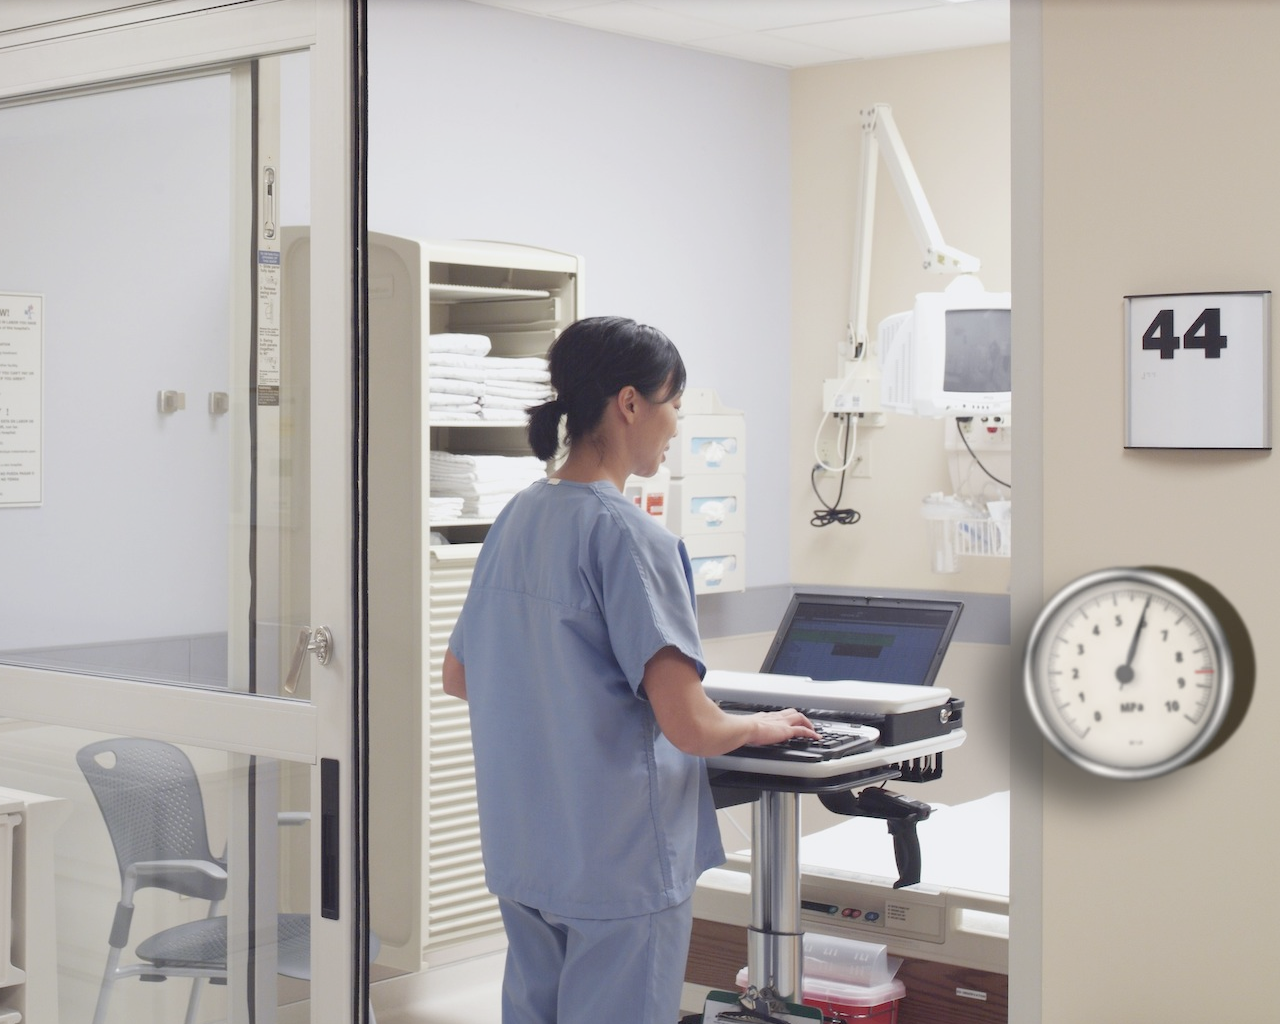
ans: MPa 6
